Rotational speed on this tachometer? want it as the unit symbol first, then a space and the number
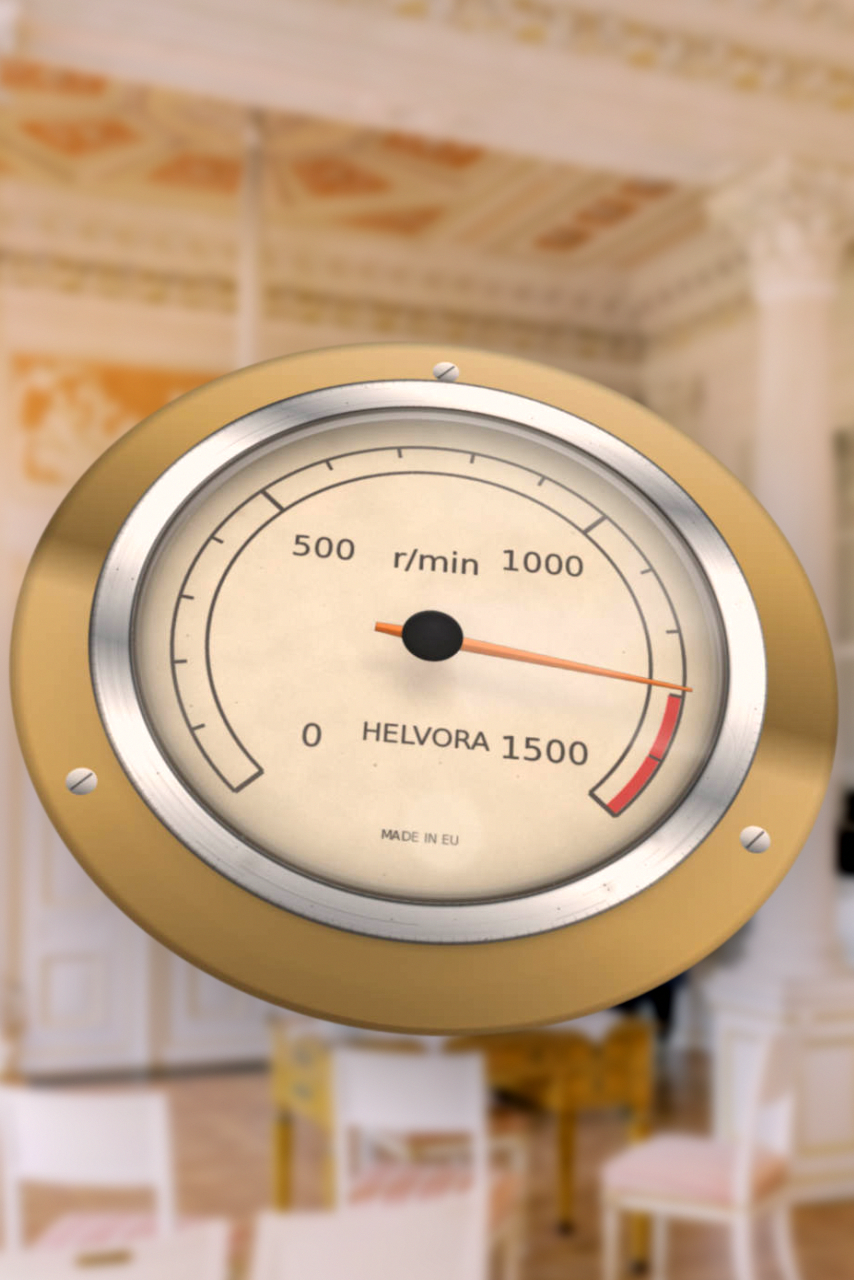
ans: rpm 1300
